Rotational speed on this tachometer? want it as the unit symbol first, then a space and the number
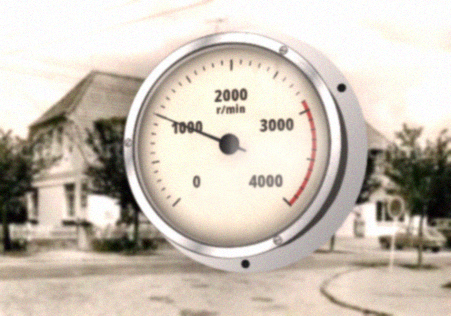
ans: rpm 1000
